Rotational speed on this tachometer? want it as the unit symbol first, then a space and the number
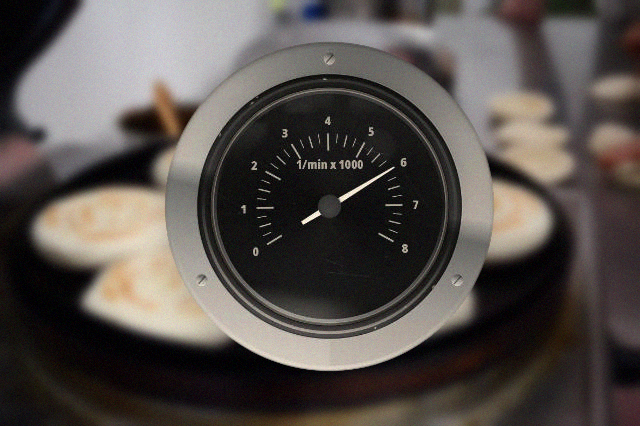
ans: rpm 6000
